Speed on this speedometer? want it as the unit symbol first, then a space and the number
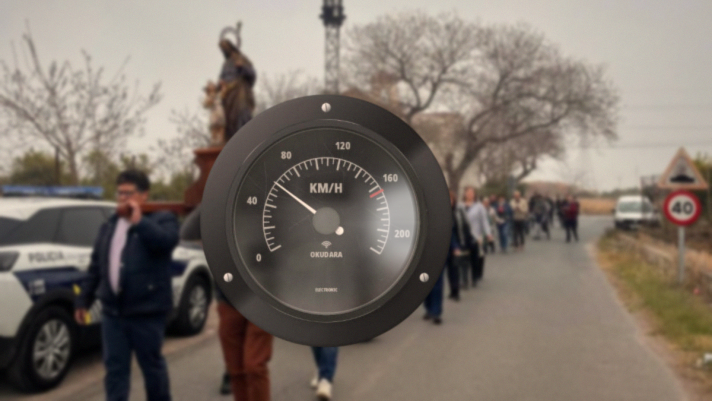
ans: km/h 60
